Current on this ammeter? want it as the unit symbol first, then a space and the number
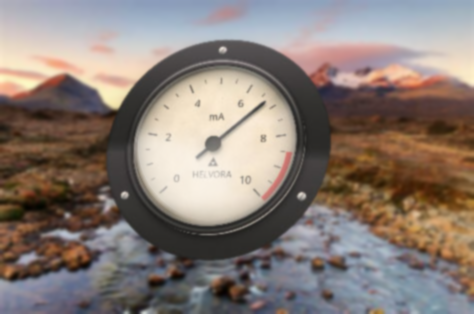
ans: mA 6.75
